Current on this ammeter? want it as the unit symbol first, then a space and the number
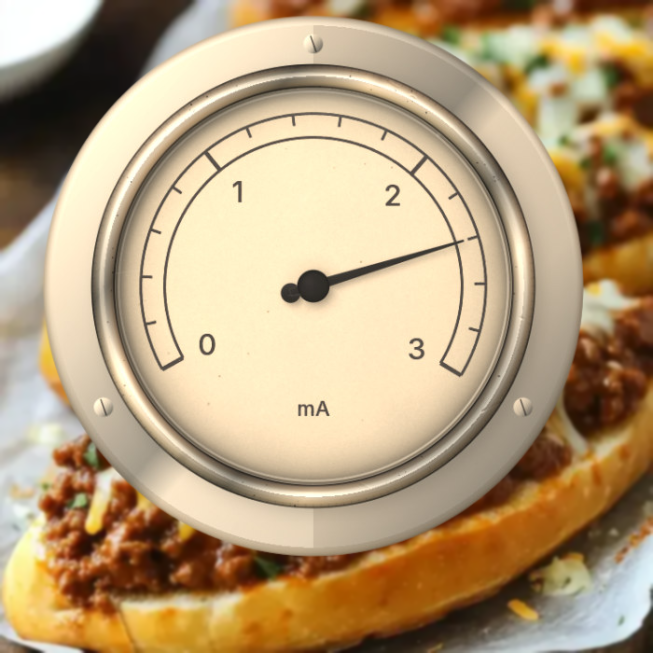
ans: mA 2.4
